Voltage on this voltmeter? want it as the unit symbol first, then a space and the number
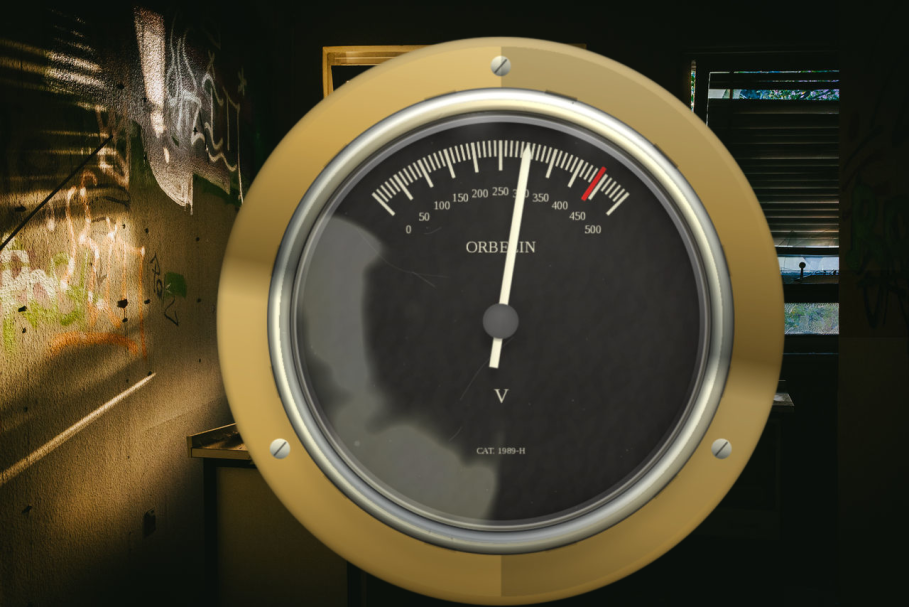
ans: V 300
